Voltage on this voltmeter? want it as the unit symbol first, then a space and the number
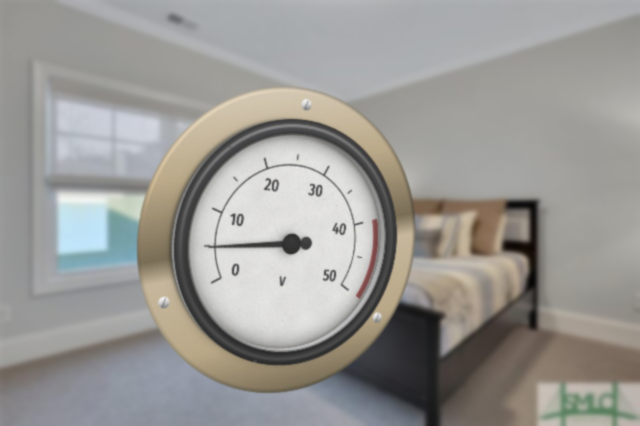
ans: V 5
